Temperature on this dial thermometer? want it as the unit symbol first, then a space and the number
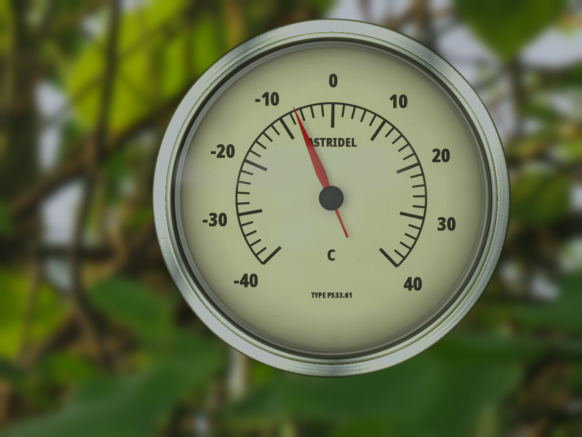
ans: °C -7
